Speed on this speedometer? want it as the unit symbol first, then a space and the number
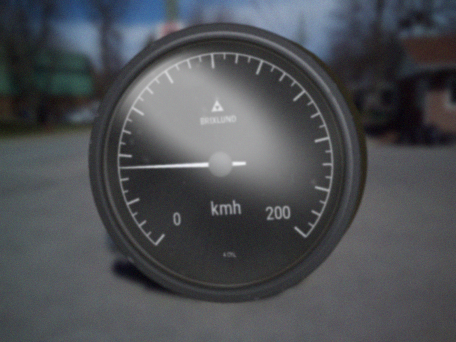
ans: km/h 35
